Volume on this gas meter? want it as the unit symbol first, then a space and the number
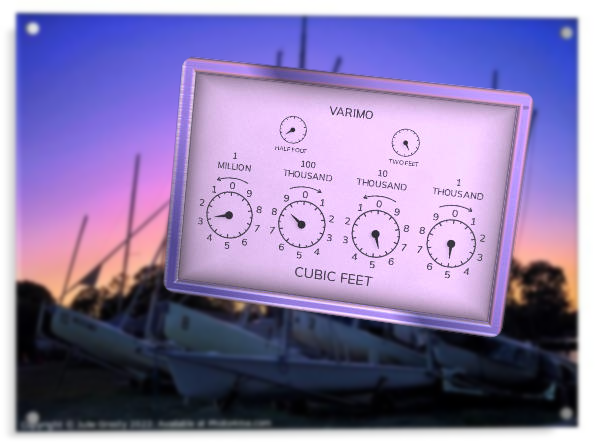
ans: ft³ 285500
